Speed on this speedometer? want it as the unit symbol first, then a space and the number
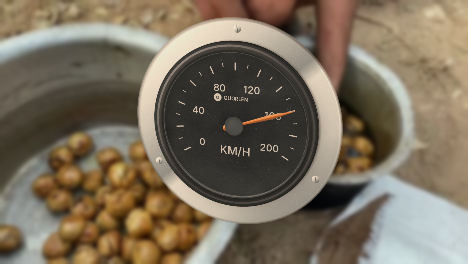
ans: km/h 160
